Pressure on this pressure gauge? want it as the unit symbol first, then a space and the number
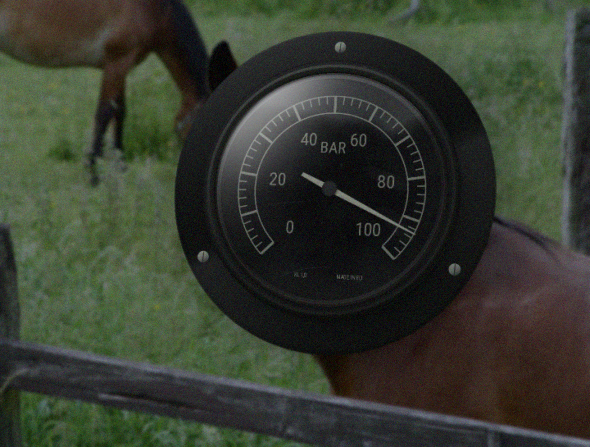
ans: bar 93
